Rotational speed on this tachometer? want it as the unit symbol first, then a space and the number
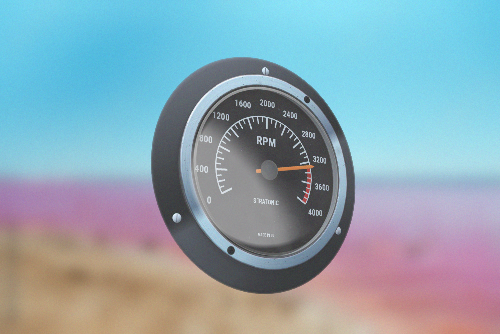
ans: rpm 3300
